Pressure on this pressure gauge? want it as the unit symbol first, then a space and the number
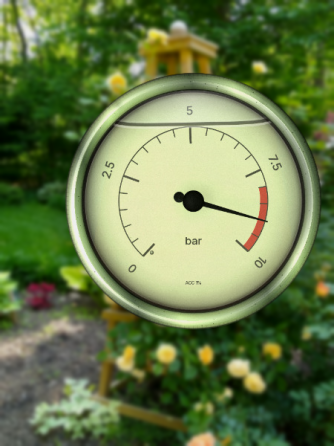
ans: bar 9
